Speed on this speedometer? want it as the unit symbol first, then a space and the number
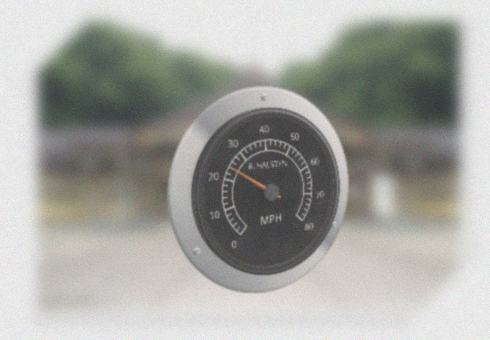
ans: mph 24
